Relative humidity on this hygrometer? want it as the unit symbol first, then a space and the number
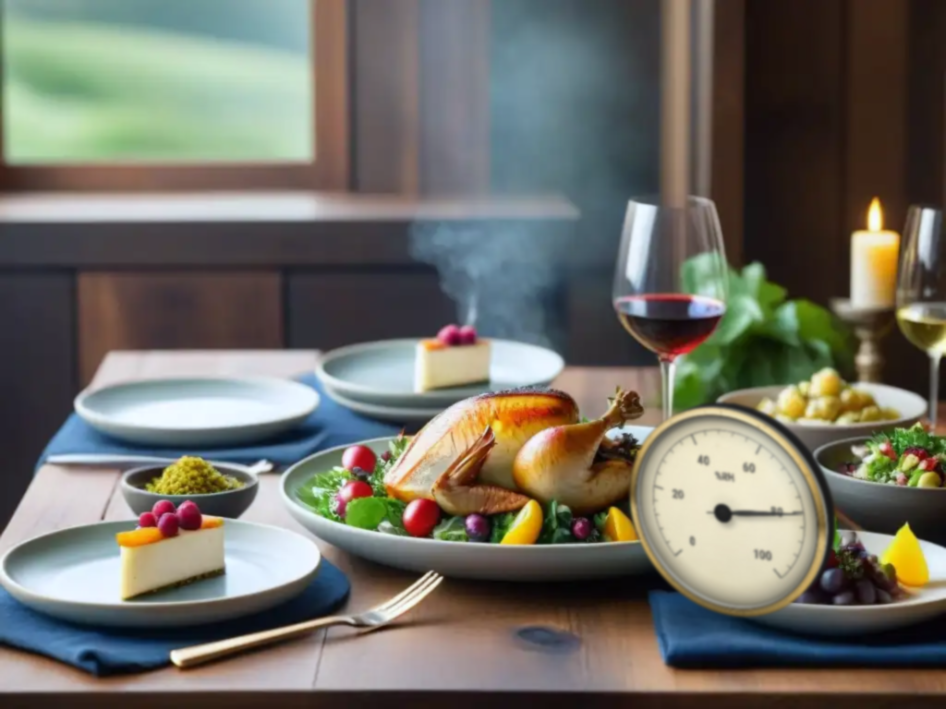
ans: % 80
